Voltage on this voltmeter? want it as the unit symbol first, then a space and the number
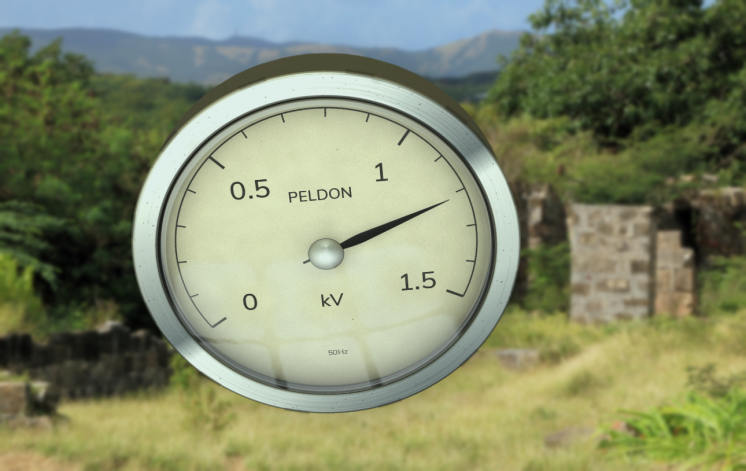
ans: kV 1.2
